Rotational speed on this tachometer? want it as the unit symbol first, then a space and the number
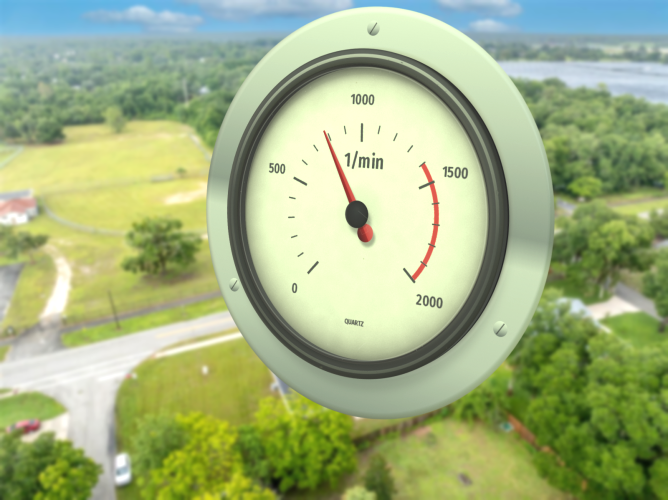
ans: rpm 800
